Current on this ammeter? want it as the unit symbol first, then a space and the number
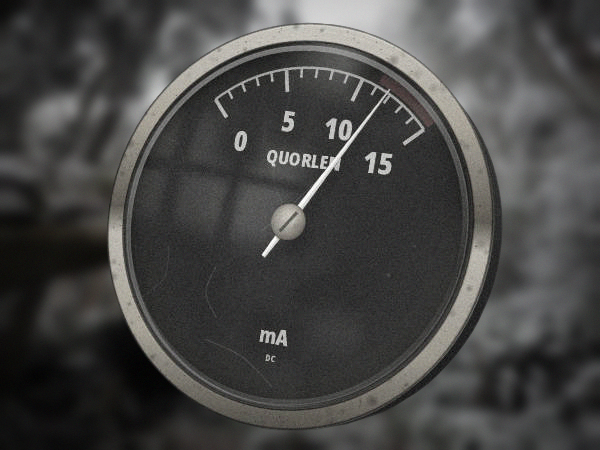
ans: mA 12
